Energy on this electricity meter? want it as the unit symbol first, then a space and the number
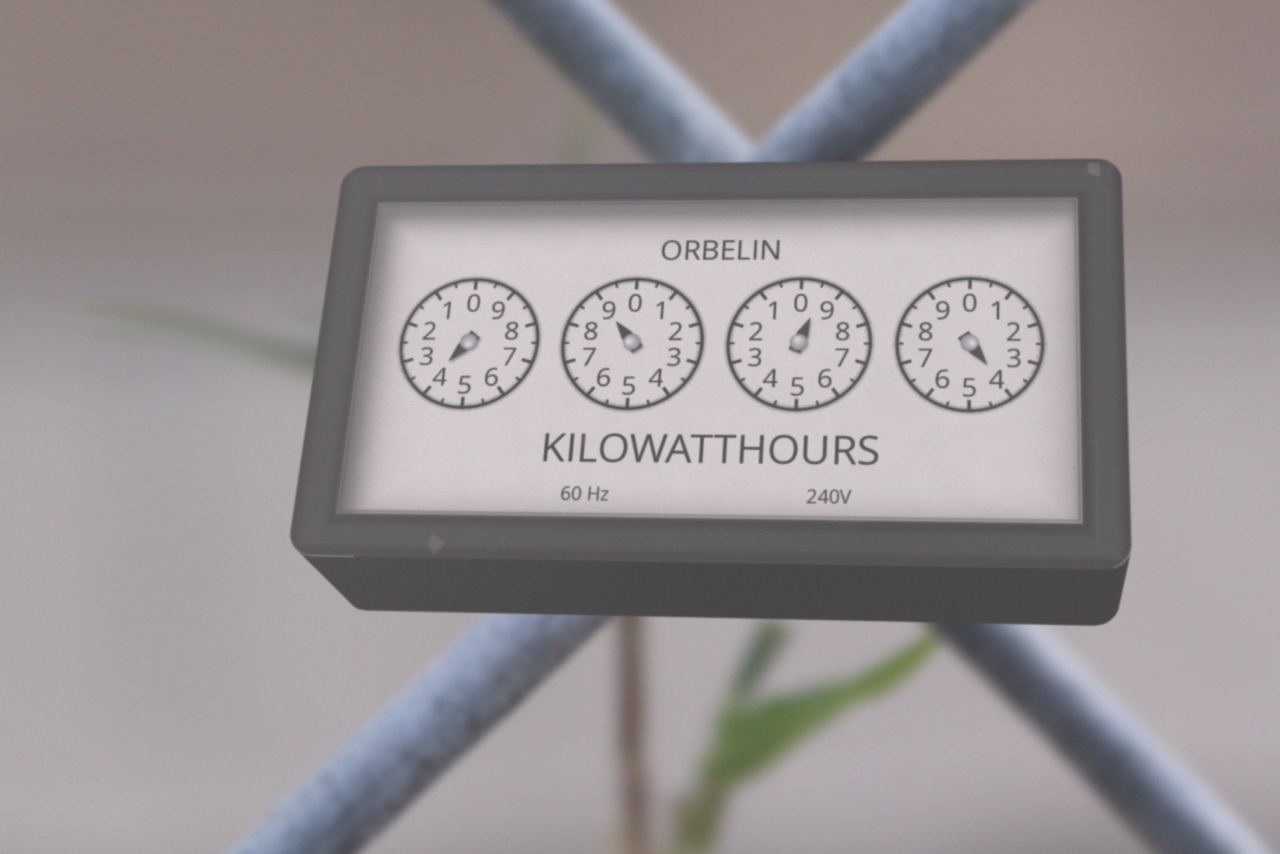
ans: kWh 3894
